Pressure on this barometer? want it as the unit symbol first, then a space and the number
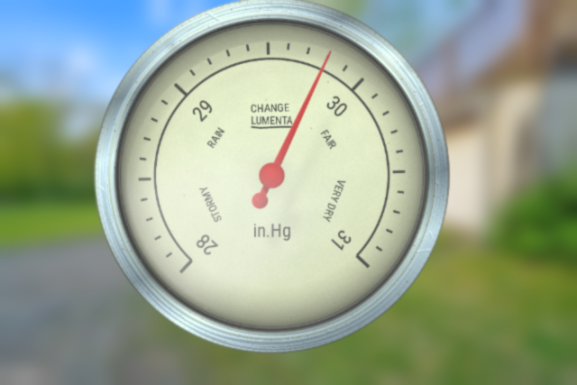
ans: inHg 29.8
